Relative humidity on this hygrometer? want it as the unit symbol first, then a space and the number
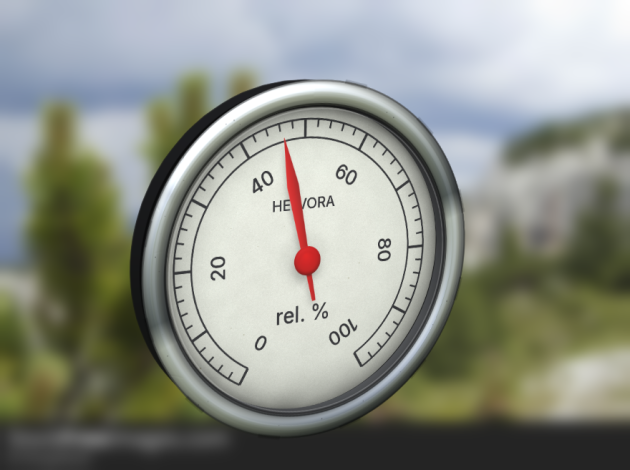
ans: % 46
